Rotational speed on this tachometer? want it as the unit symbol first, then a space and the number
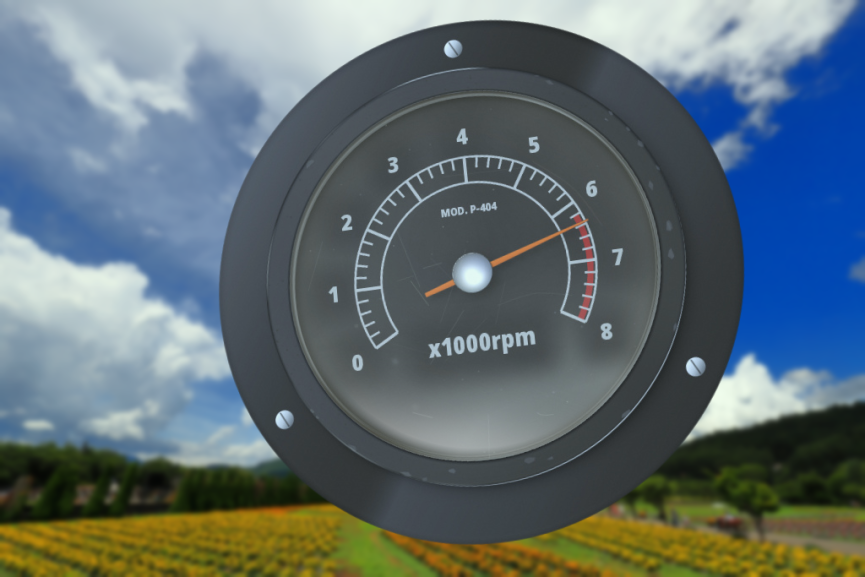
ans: rpm 6400
